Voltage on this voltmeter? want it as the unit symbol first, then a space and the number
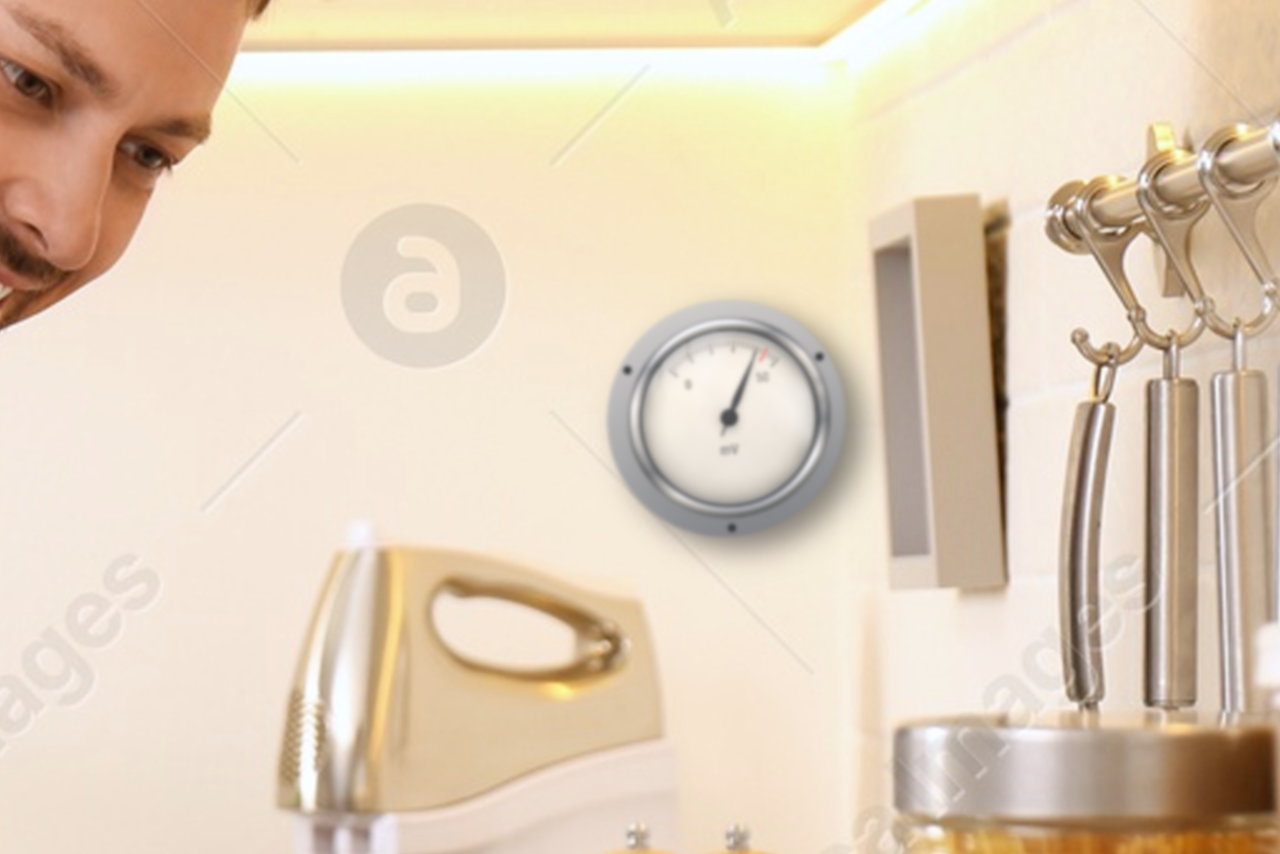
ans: mV 40
